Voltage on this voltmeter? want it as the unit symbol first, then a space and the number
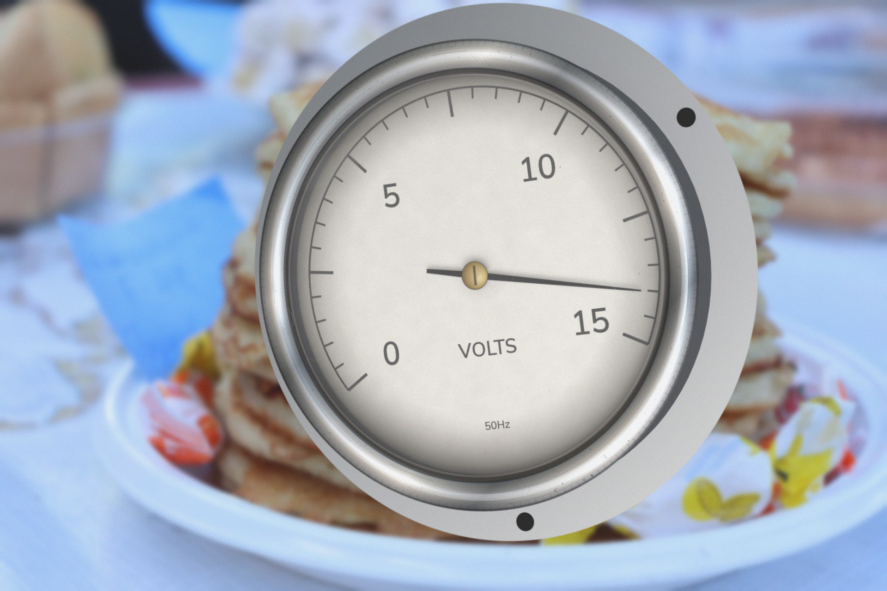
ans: V 14
